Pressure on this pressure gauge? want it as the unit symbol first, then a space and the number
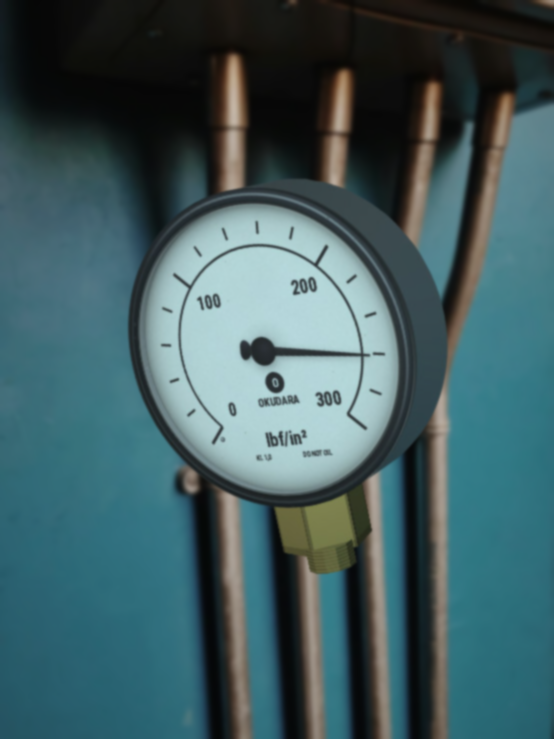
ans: psi 260
